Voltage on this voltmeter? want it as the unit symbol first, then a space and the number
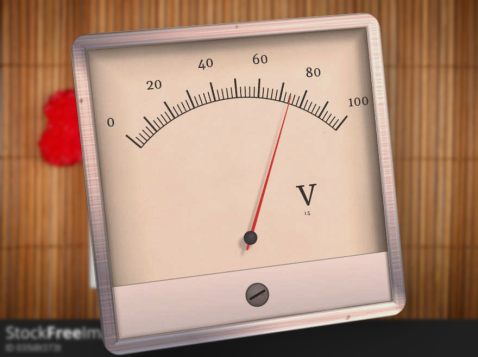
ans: V 74
